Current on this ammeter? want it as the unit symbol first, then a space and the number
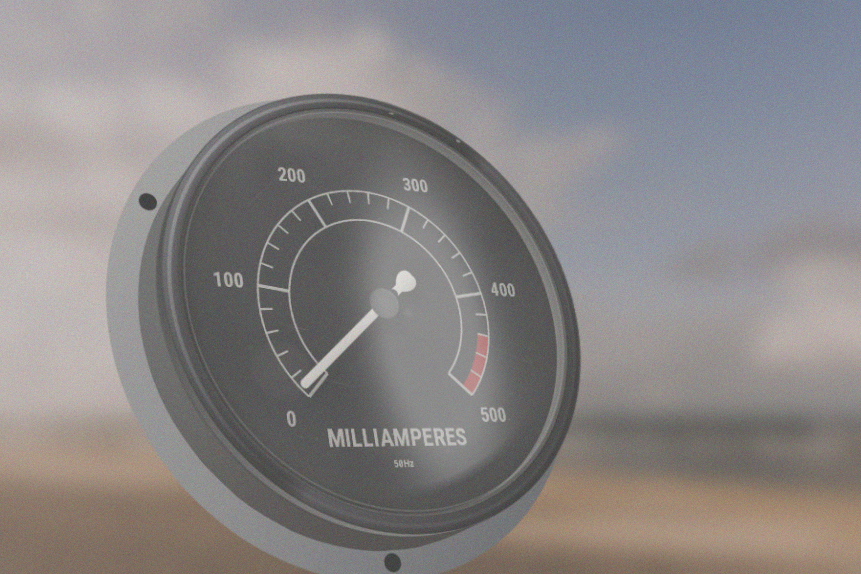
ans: mA 10
